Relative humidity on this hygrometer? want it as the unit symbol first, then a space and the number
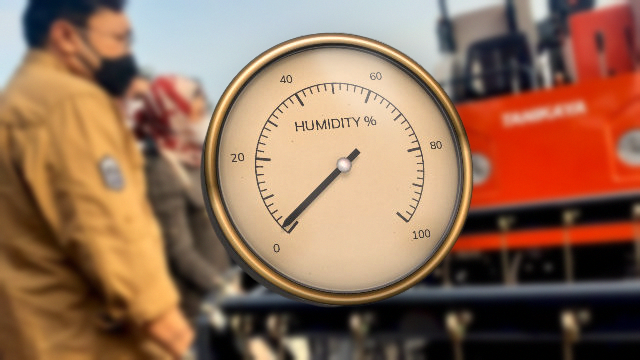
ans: % 2
